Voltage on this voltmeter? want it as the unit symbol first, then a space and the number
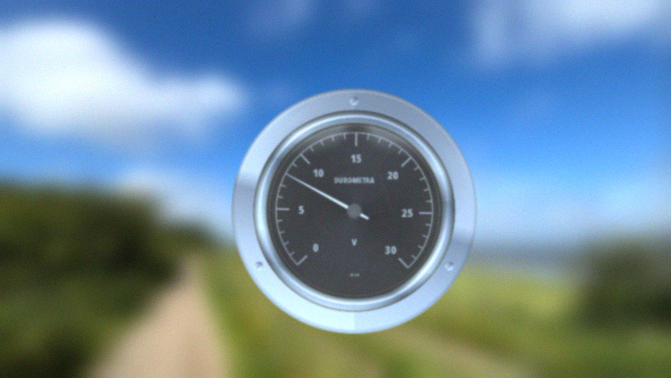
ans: V 8
